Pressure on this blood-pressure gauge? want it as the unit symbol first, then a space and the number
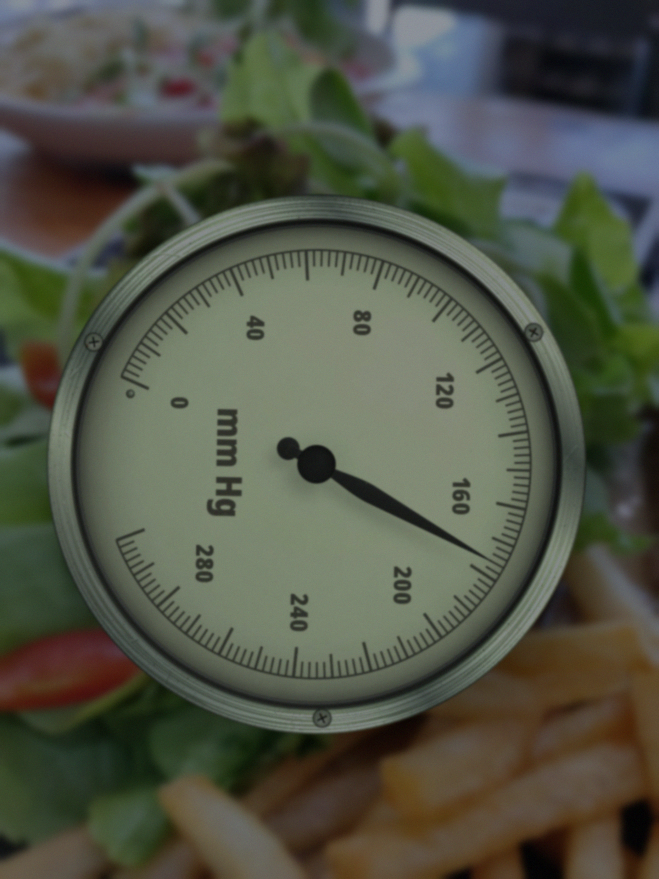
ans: mmHg 176
